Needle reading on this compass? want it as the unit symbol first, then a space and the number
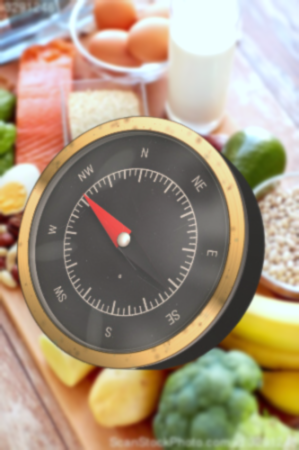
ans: ° 305
